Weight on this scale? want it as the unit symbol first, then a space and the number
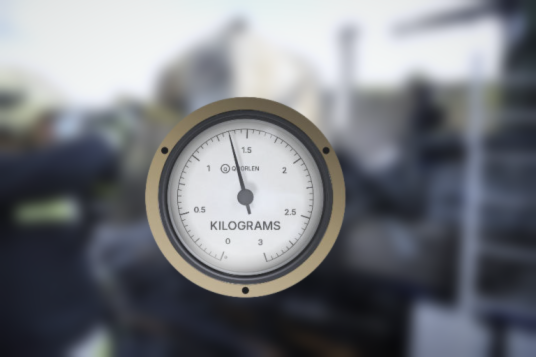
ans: kg 1.35
